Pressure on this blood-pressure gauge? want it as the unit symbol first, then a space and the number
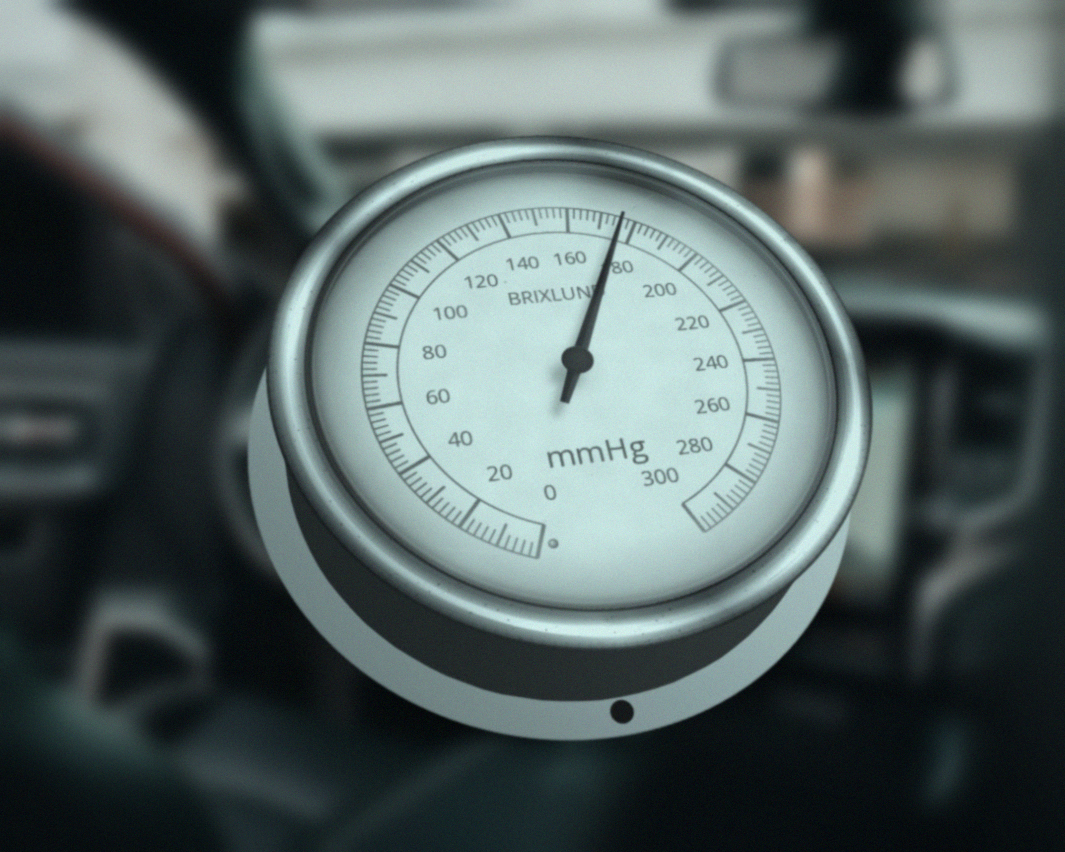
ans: mmHg 176
